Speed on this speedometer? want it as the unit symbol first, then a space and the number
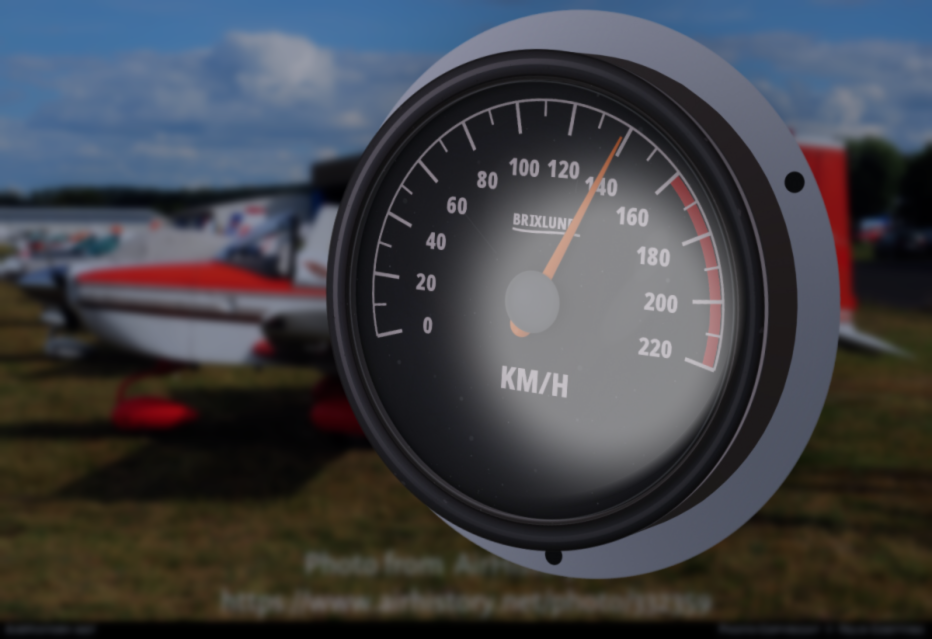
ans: km/h 140
